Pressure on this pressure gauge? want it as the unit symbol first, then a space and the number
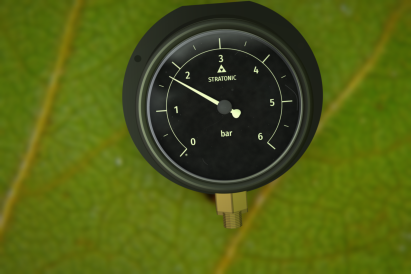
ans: bar 1.75
